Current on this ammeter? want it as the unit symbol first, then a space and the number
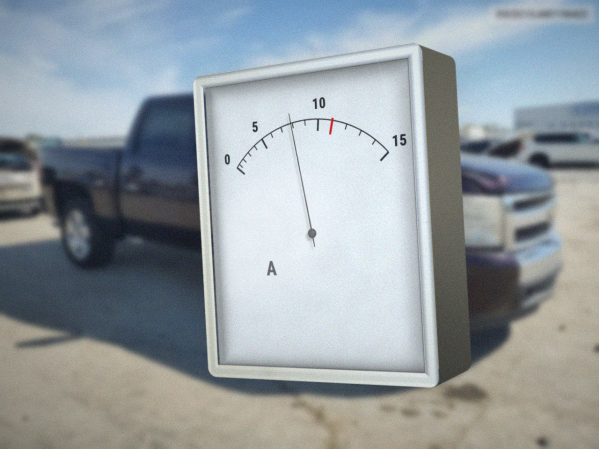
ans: A 8
